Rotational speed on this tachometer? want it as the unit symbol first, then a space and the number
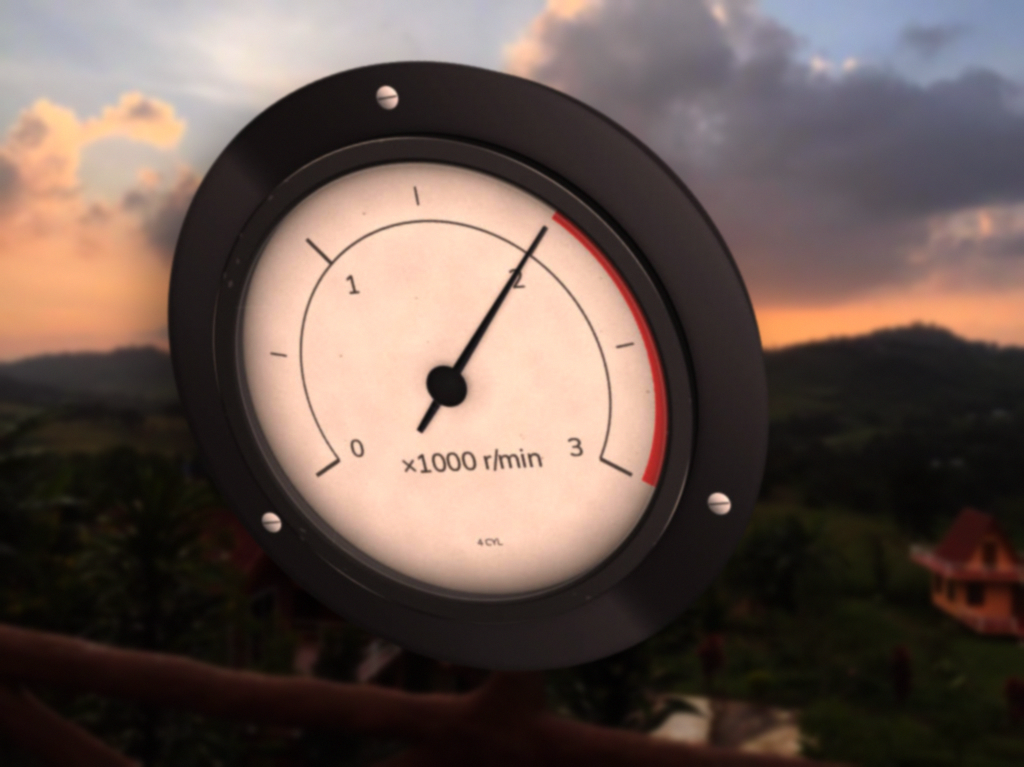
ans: rpm 2000
